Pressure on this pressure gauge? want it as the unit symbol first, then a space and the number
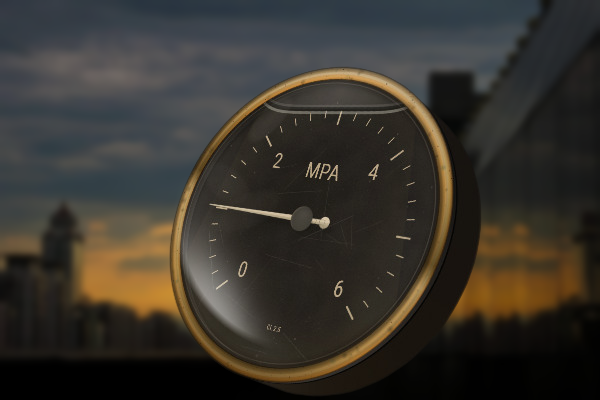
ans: MPa 1
